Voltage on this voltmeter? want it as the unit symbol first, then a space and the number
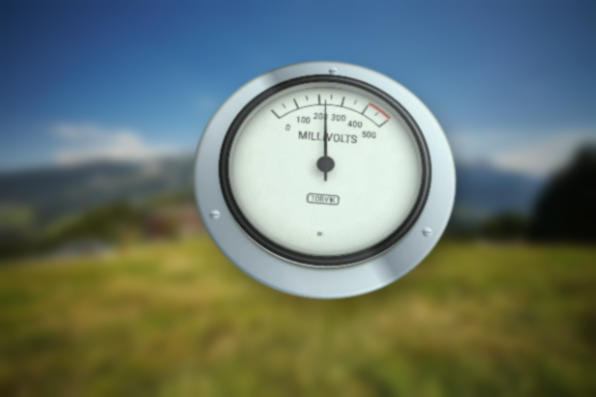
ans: mV 225
